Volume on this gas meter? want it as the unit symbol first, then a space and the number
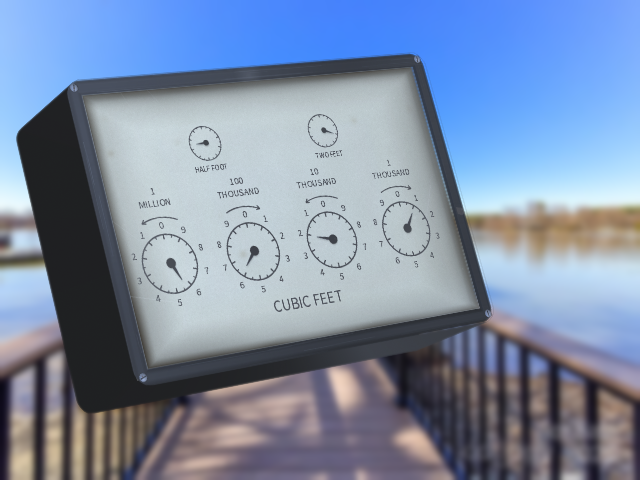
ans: ft³ 562100
